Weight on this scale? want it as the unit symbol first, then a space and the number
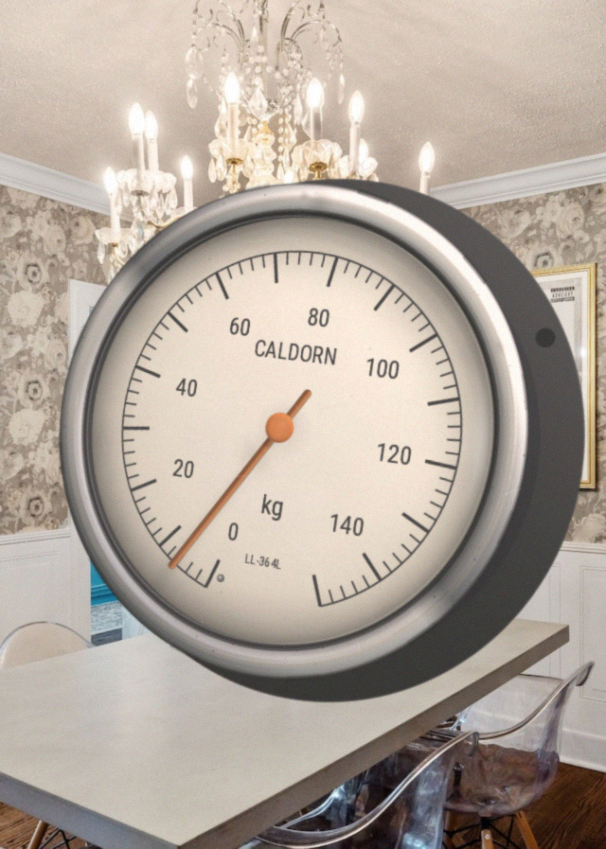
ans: kg 6
